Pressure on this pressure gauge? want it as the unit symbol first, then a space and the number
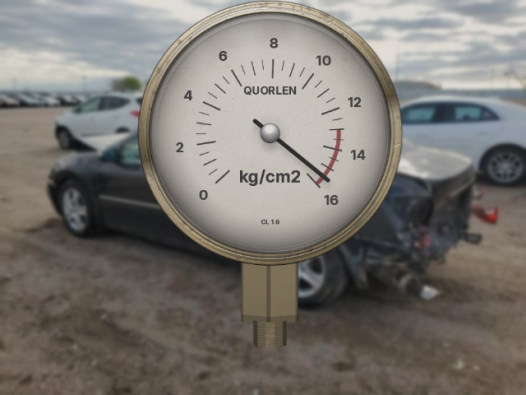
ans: kg/cm² 15.5
